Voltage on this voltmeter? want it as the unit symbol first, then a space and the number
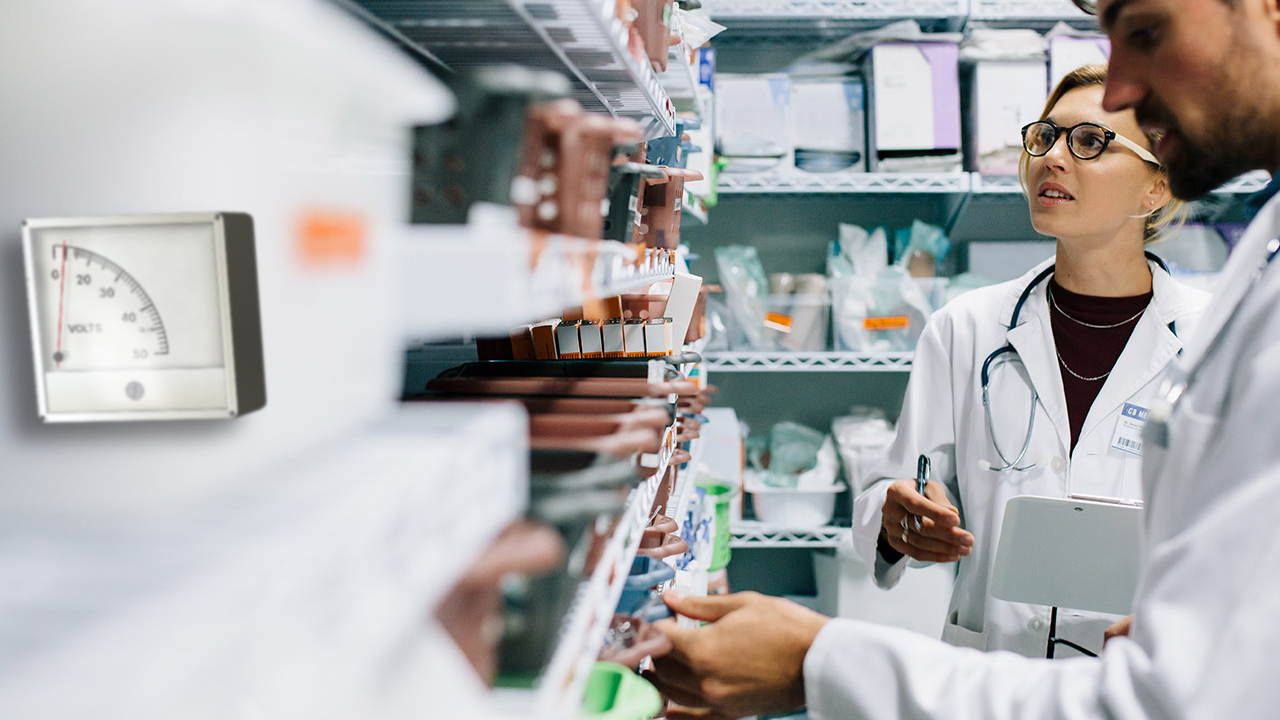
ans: V 10
